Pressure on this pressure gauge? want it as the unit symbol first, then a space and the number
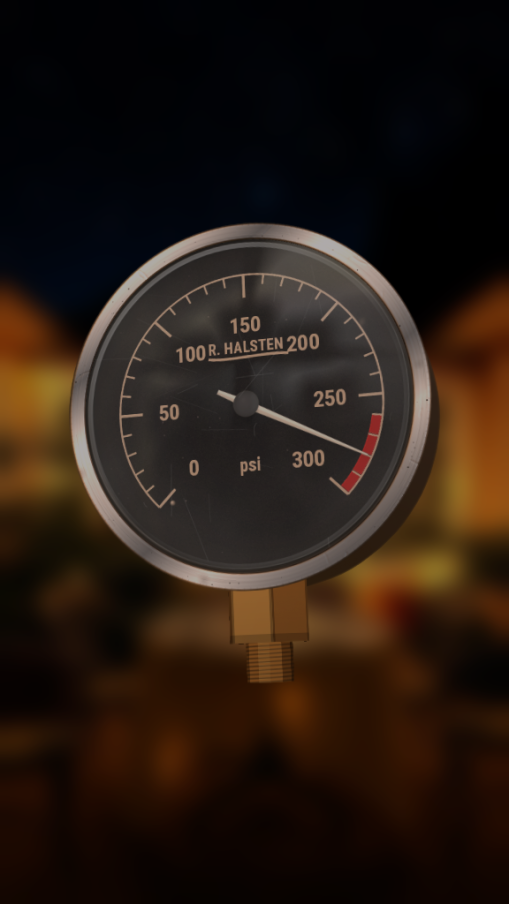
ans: psi 280
